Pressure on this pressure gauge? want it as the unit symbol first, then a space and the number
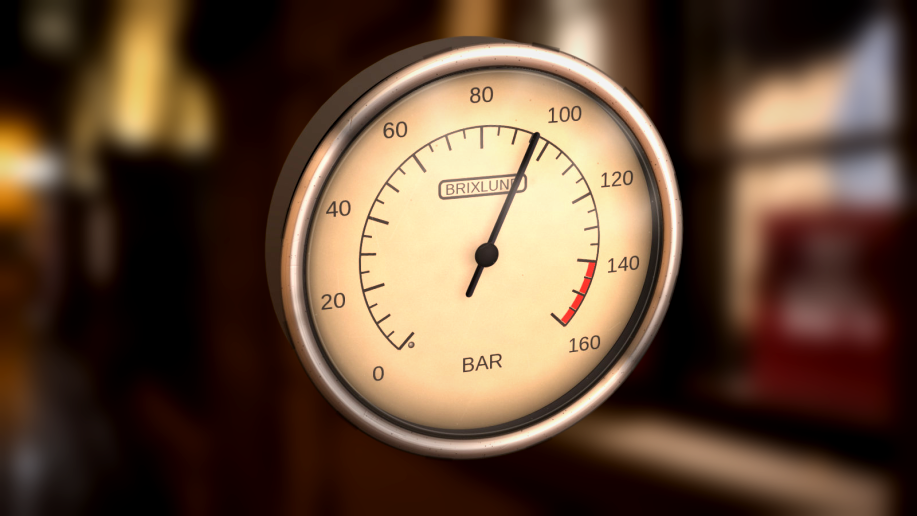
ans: bar 95
